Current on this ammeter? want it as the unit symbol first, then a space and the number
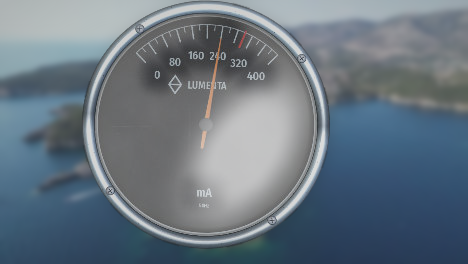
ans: mA 240
